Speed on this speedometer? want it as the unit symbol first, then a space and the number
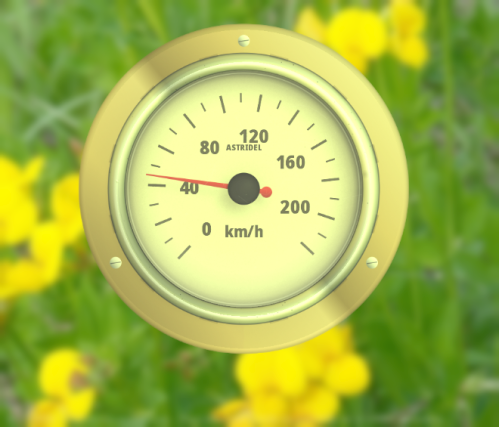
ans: km/h 45
